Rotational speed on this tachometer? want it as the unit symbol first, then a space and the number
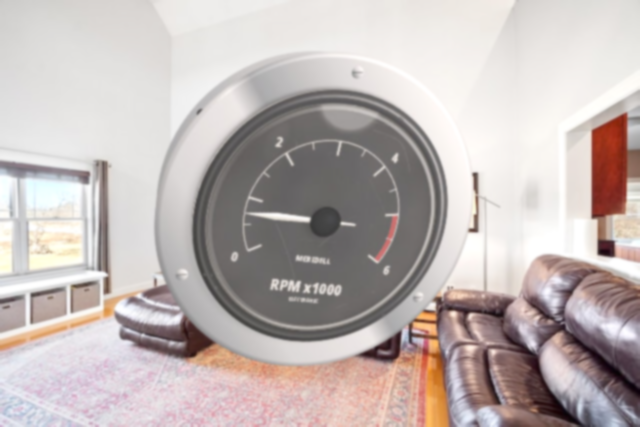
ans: rpm 750
